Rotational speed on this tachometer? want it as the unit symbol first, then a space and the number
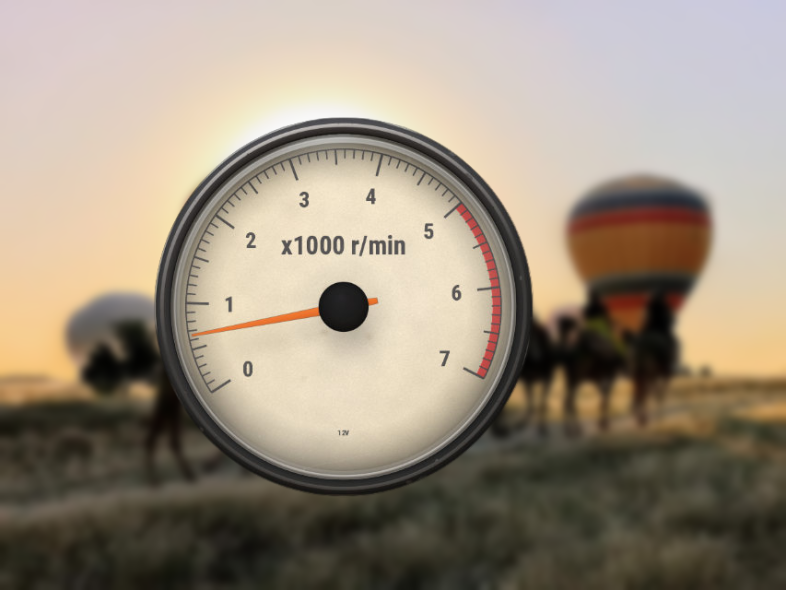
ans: rpm 650
